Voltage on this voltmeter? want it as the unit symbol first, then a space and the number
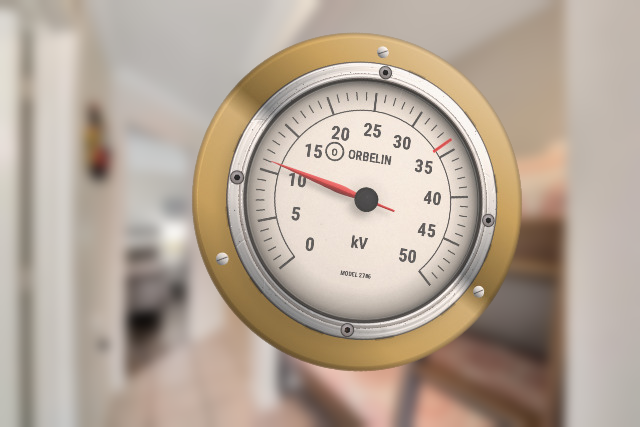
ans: kV 11
